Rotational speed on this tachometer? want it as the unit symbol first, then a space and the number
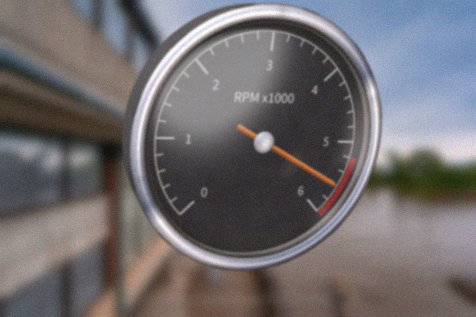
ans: rpm 5600
